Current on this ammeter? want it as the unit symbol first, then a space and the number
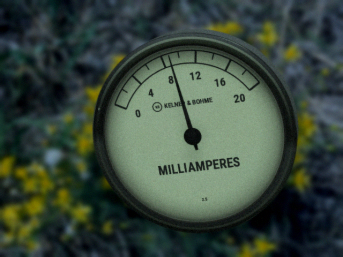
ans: mA 9
